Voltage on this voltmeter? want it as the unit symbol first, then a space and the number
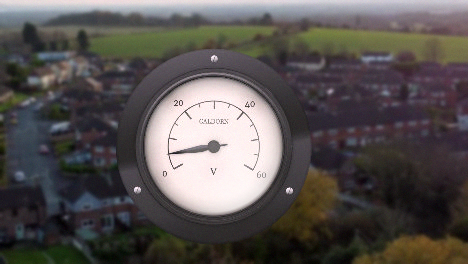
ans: V 5
